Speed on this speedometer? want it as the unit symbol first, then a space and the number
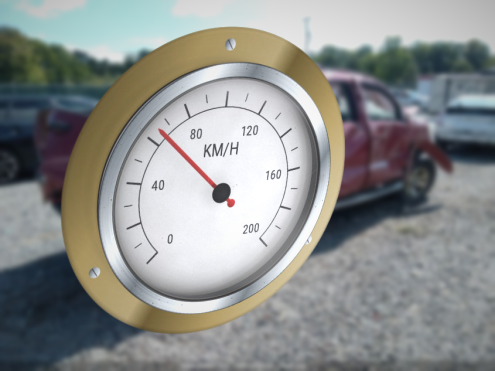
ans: km/h 65
